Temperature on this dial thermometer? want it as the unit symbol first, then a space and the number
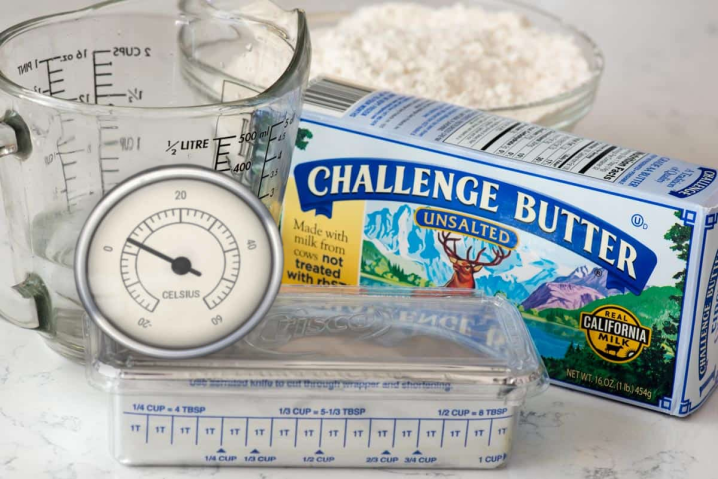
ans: °C 4
